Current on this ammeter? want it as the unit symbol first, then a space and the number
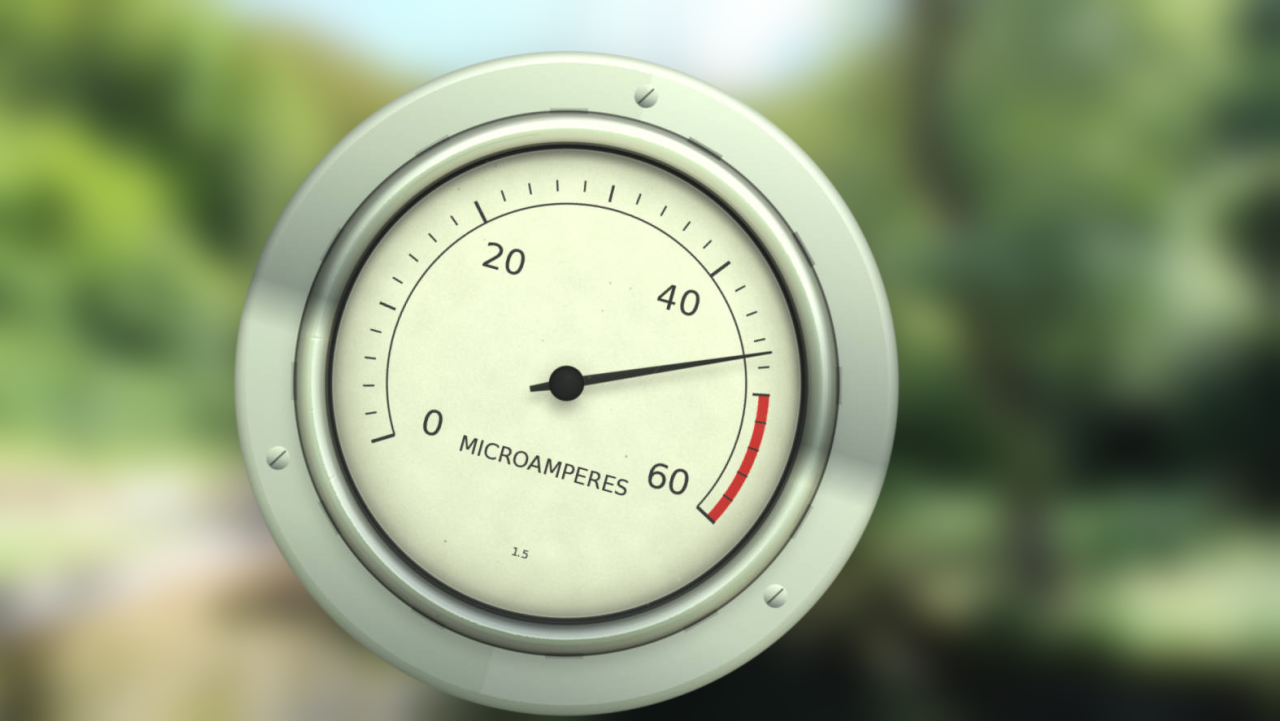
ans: µA 47
